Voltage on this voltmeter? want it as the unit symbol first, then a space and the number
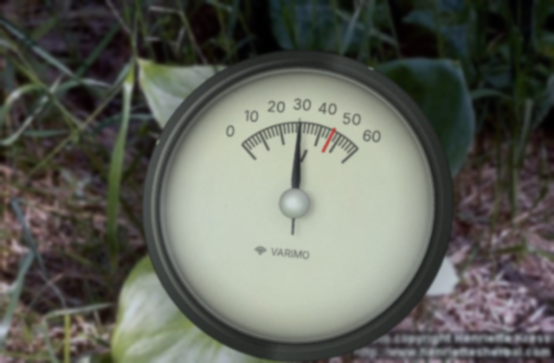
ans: V 30
